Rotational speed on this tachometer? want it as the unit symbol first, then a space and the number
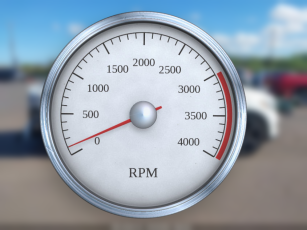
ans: rpm 100
